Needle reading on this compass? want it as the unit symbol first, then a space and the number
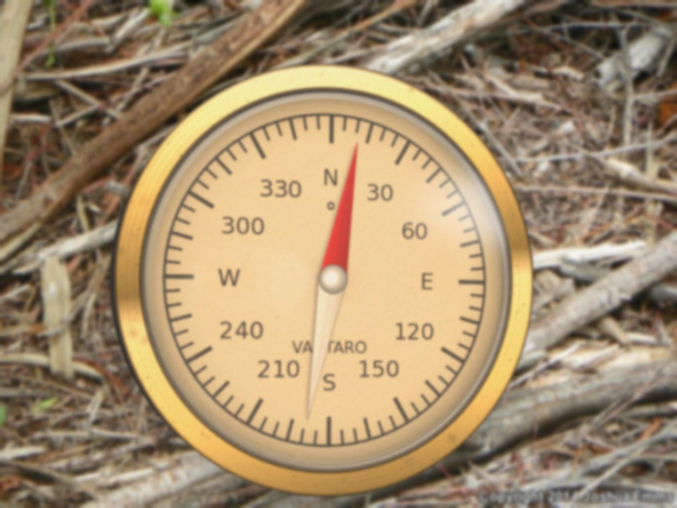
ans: ° 10
